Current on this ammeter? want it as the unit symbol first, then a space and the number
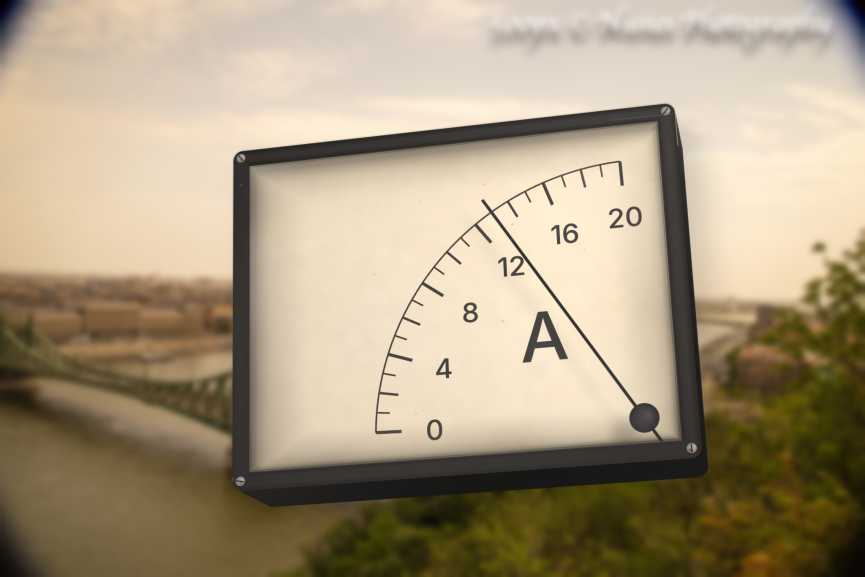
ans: A 13
